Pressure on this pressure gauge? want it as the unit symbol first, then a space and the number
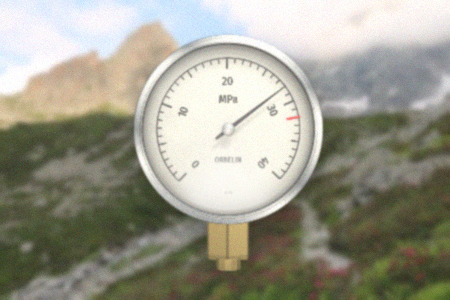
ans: MPa 28
